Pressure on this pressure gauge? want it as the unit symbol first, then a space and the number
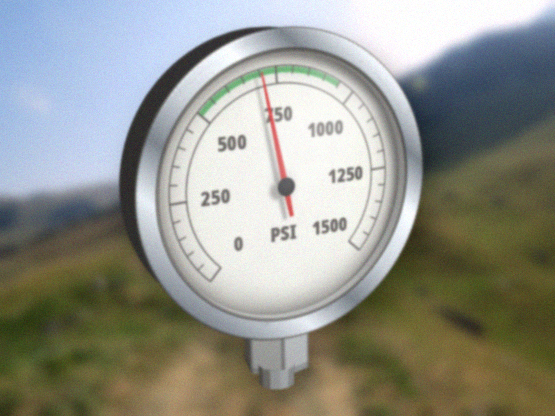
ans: psi 700
